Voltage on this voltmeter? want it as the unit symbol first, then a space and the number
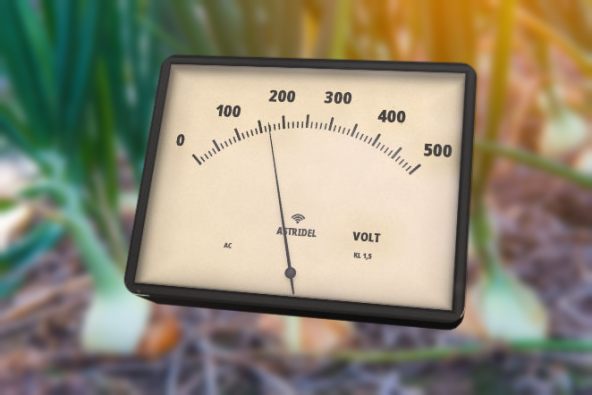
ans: V 170
